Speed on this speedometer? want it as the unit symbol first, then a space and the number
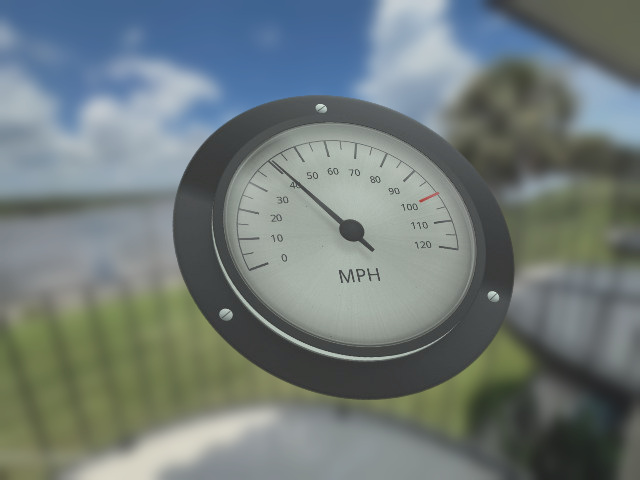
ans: mph 40
